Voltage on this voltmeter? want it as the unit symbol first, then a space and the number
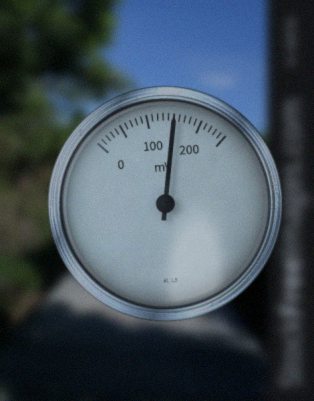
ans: mV 150
